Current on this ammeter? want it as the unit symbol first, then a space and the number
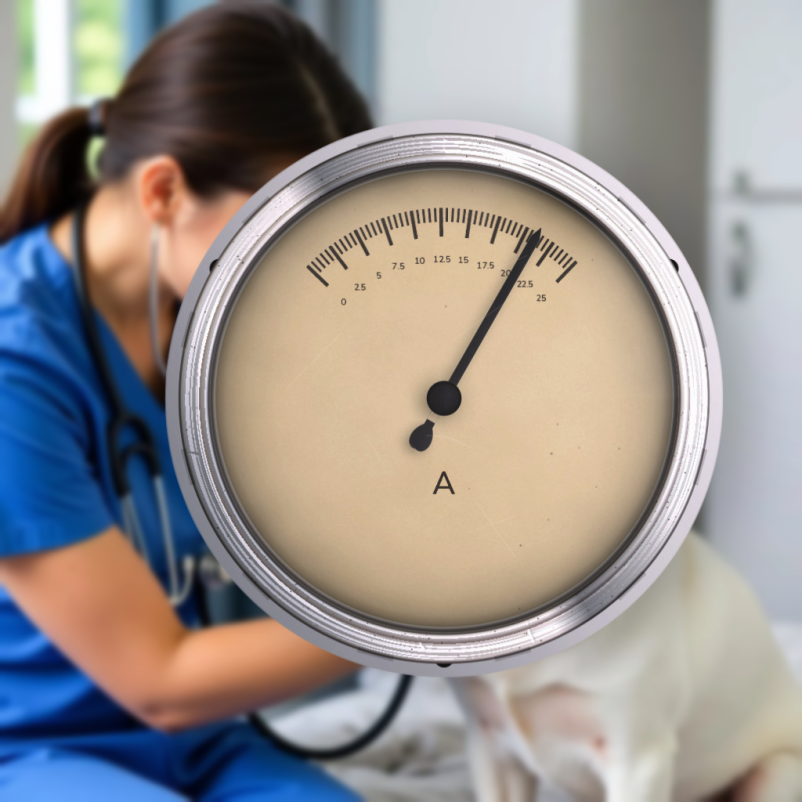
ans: A 21
